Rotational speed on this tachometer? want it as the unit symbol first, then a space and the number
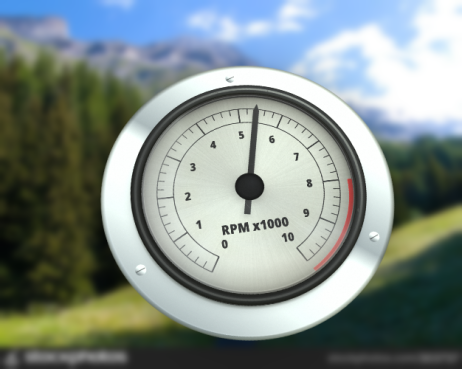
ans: rpm 5400
